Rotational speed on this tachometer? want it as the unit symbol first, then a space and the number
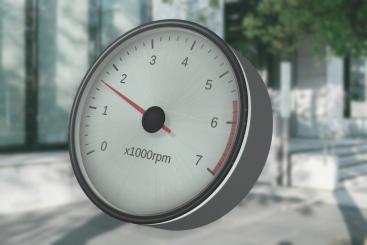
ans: rpm 1600
